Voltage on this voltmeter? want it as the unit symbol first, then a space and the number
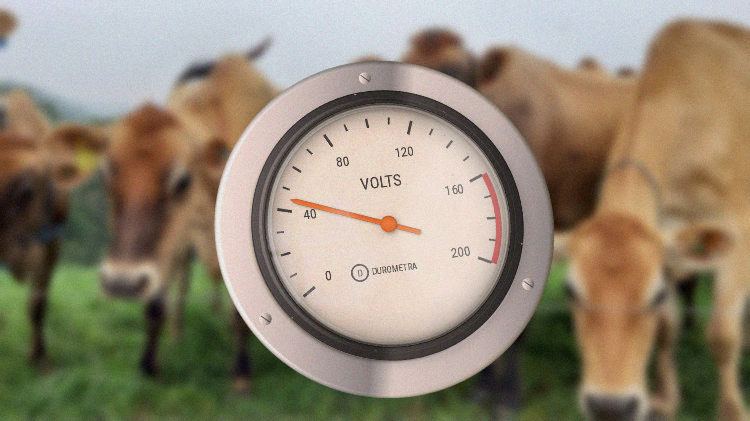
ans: V 45
